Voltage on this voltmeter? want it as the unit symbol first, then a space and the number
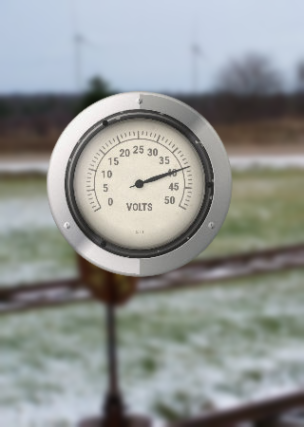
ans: V 40
